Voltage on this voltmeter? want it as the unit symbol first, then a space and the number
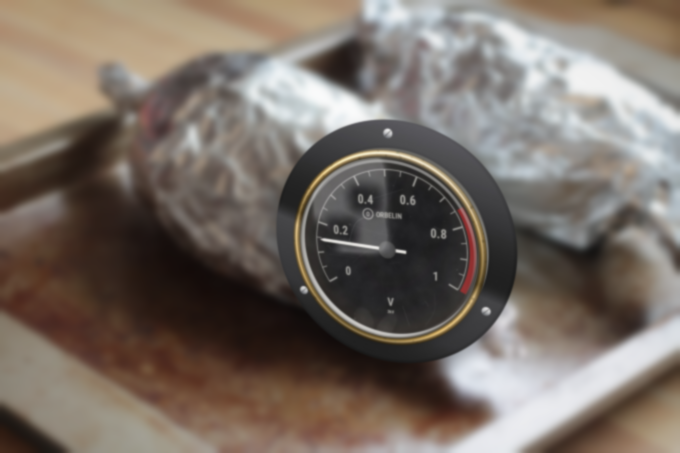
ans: V 0.15
